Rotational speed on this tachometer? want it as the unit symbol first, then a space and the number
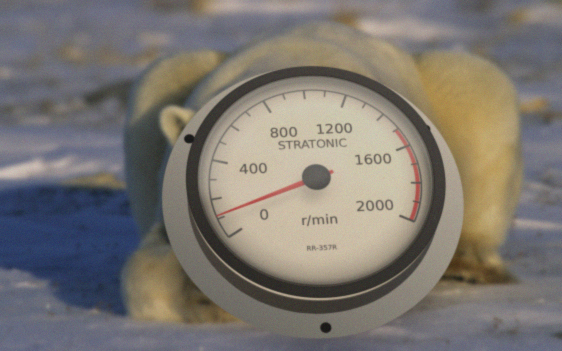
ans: rpm 100
